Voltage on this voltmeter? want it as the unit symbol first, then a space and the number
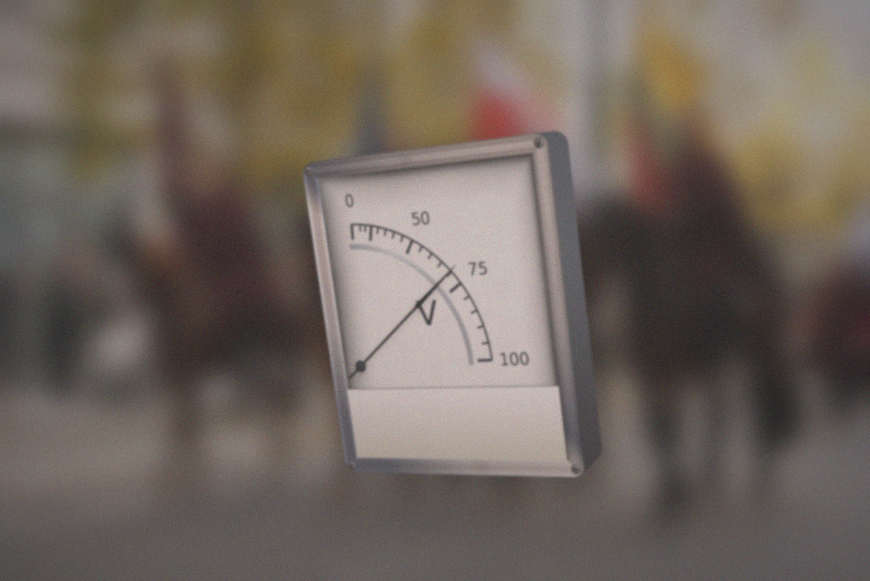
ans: V 70
